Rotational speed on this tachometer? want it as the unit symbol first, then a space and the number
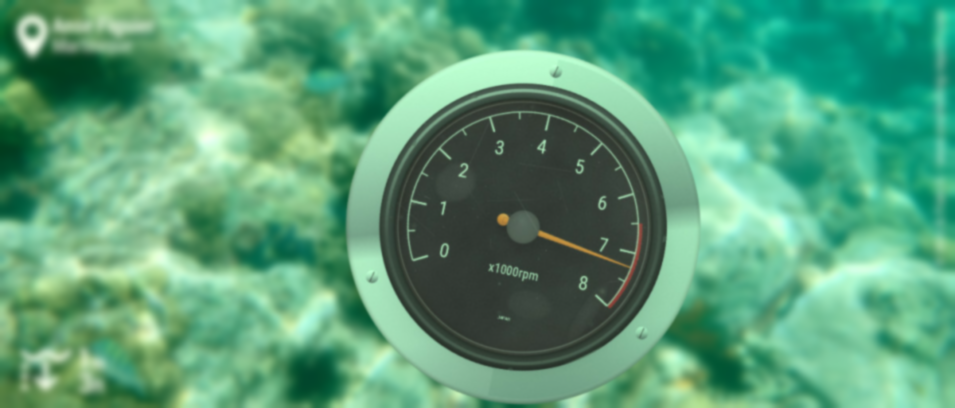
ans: rpm 7250
